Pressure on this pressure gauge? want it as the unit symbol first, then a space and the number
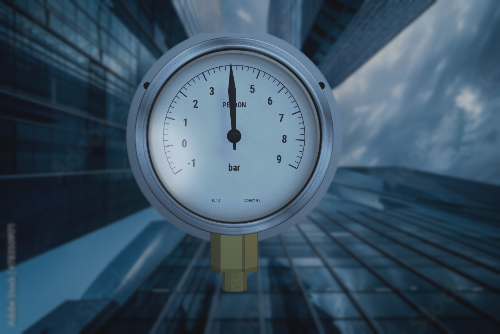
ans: bar 4
